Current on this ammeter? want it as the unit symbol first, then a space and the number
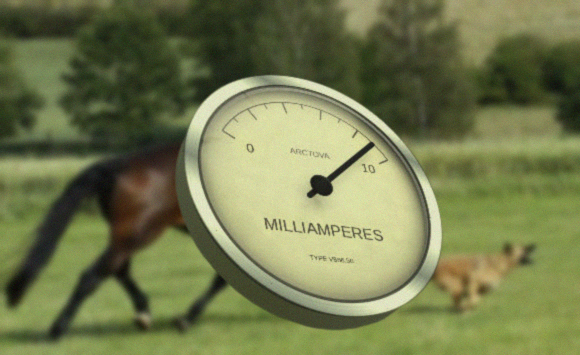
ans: mA 9
